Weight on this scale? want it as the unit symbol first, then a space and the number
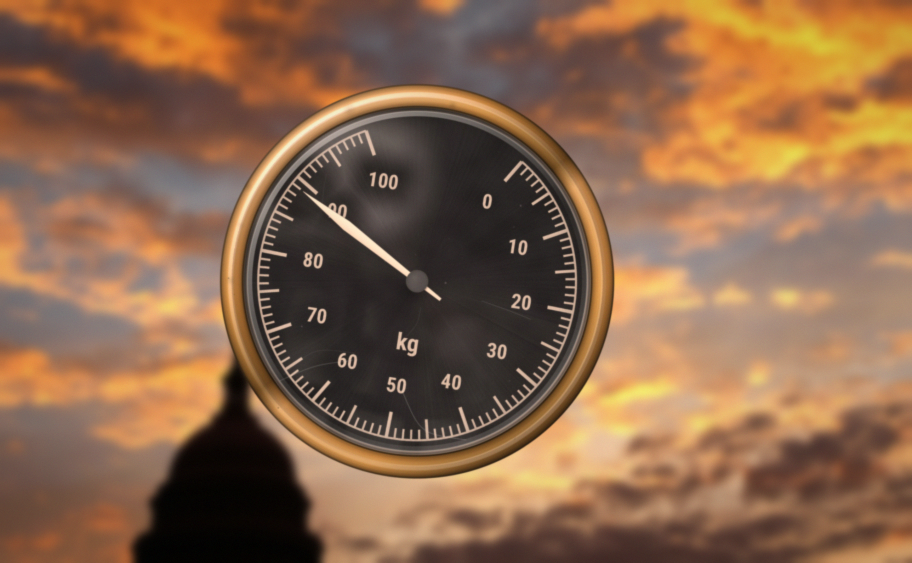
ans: kg 89
